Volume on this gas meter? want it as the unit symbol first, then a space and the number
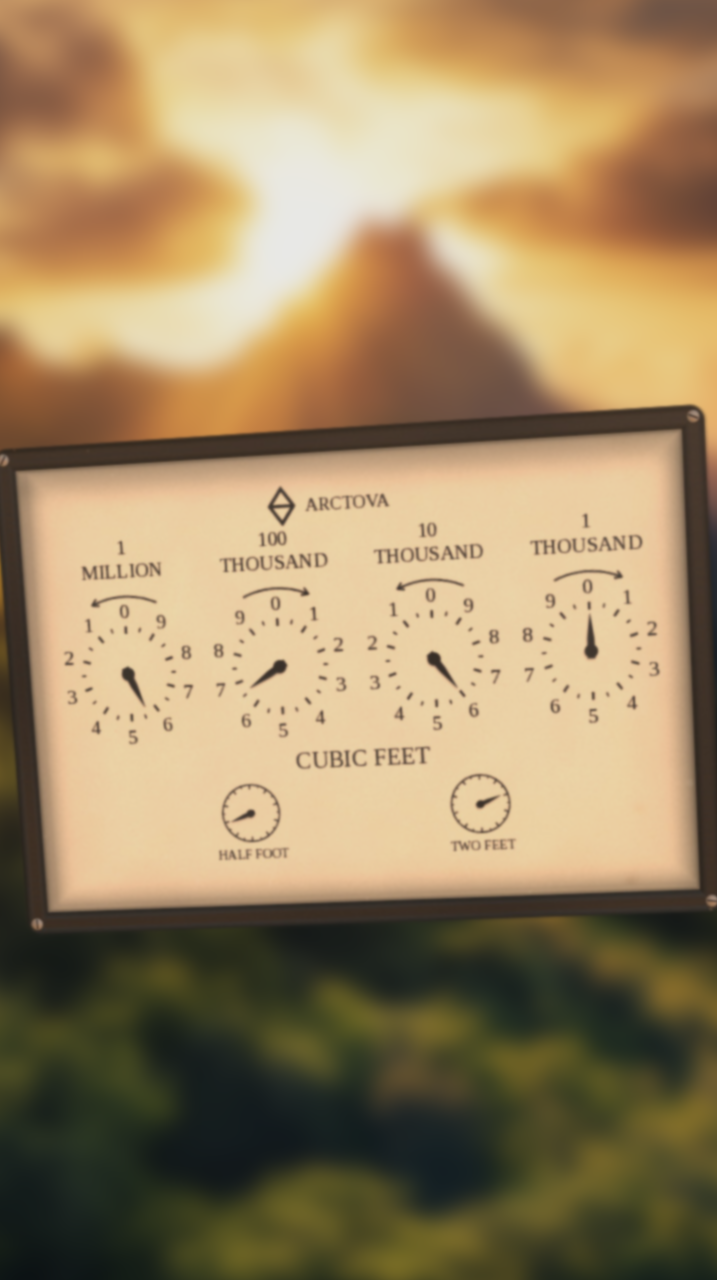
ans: ft³ 566000
